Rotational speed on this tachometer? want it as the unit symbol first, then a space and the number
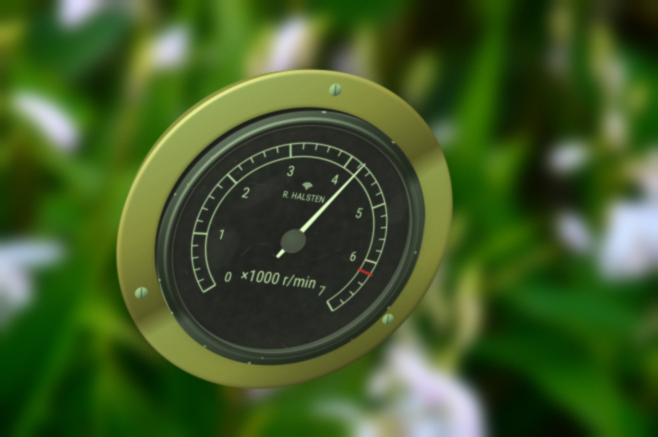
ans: rpm 4200
